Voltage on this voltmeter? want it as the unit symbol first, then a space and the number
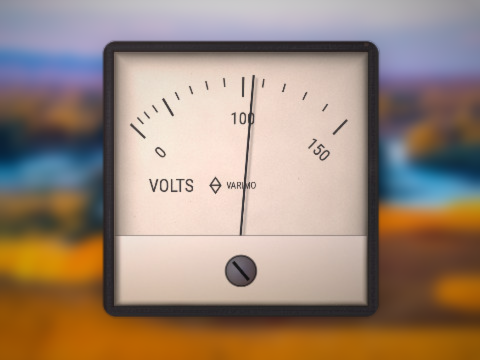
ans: V 105
